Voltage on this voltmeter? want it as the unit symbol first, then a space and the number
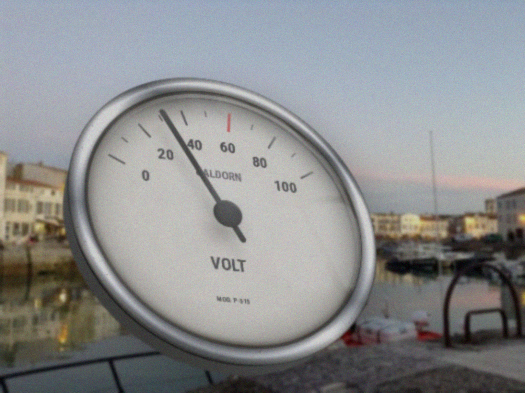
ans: V 30
